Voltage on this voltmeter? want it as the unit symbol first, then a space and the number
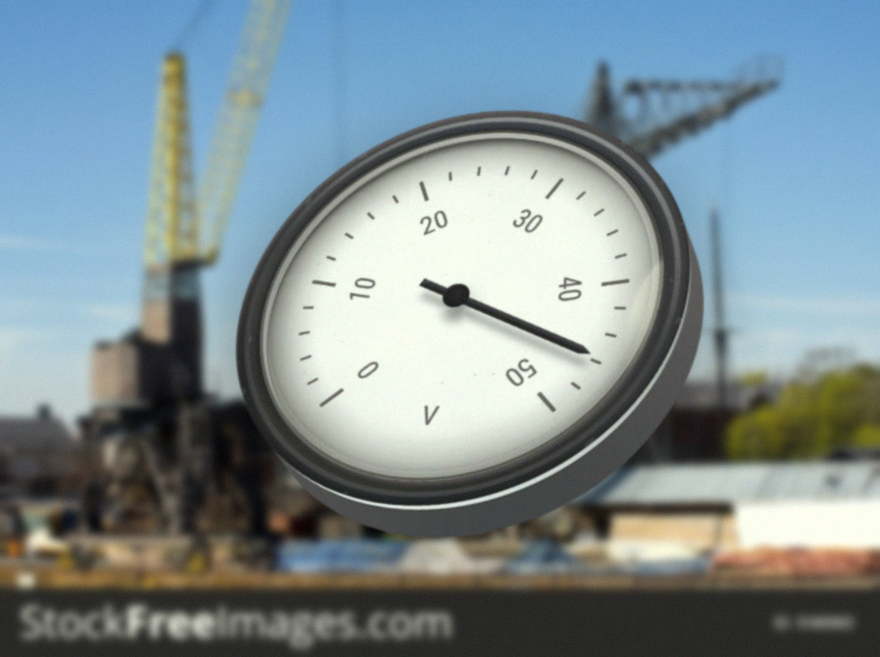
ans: V 46
